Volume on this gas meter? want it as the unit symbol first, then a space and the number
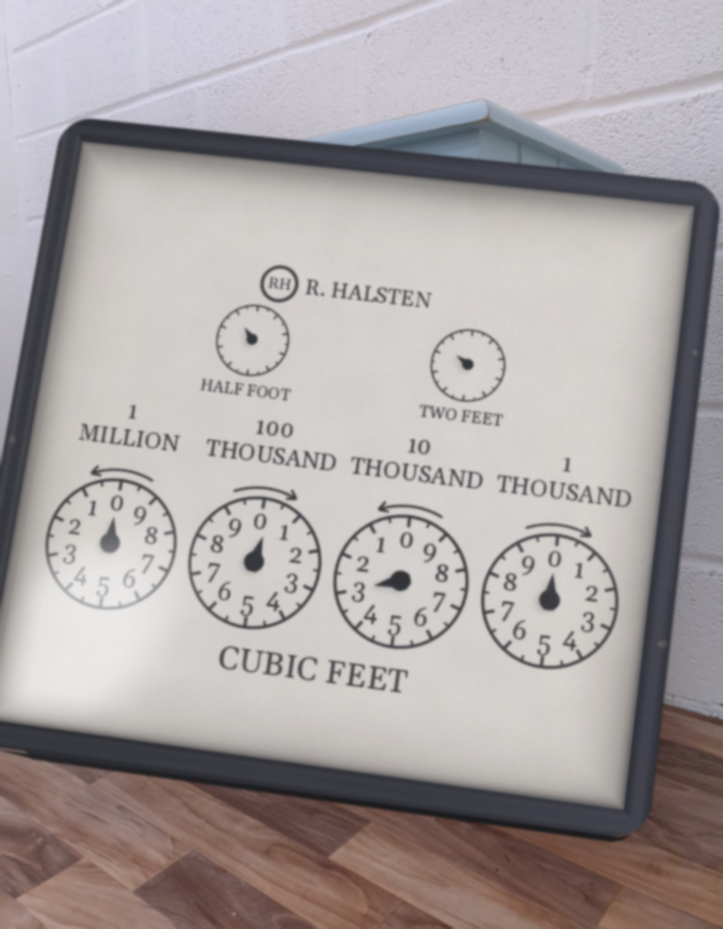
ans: ft³ 3000
